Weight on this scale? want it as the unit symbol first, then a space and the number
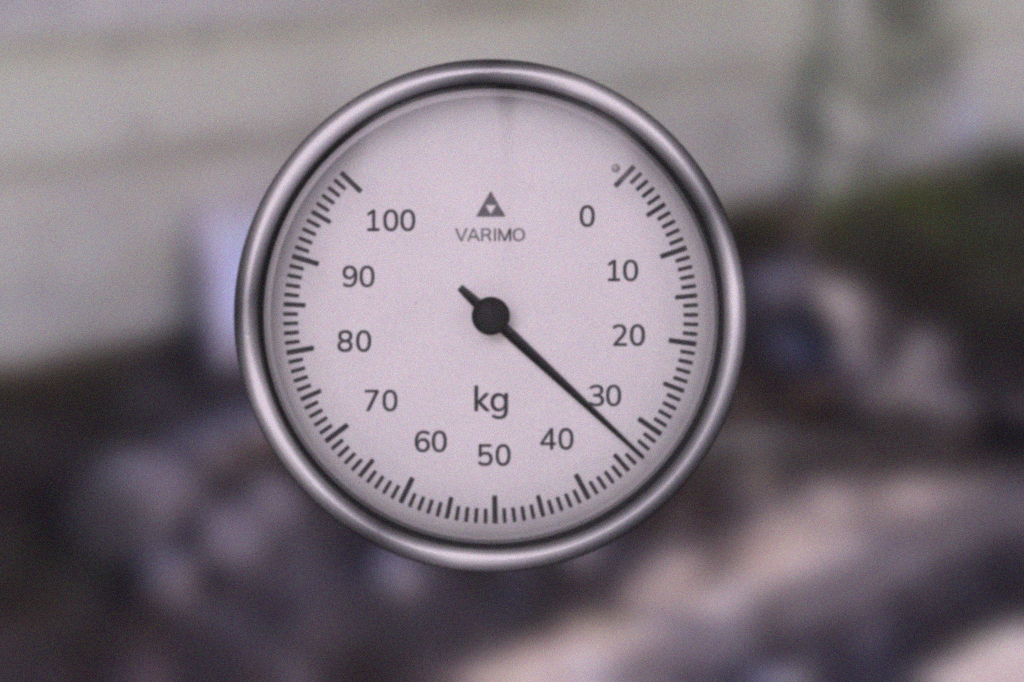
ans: kg 33
